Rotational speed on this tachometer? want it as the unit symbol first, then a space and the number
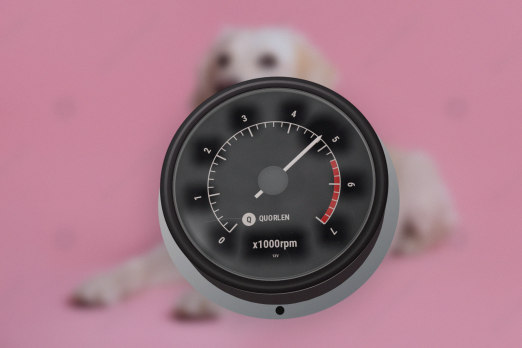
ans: rpm 4800
